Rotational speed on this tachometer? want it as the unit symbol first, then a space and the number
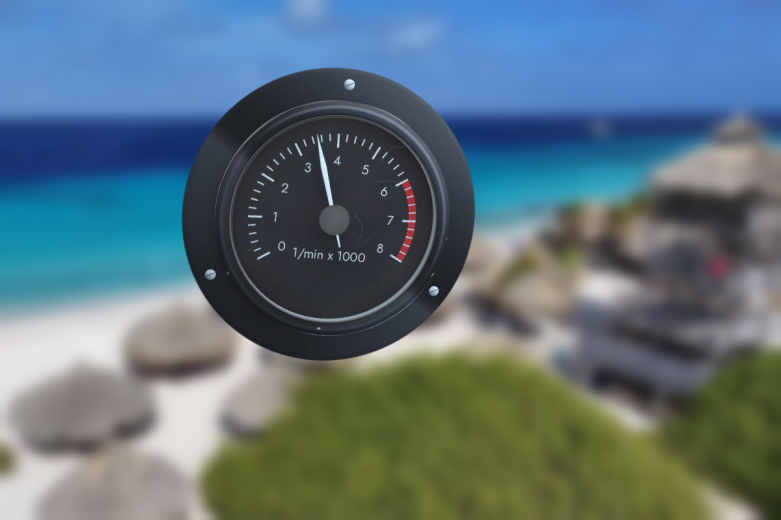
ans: rpm 3500
